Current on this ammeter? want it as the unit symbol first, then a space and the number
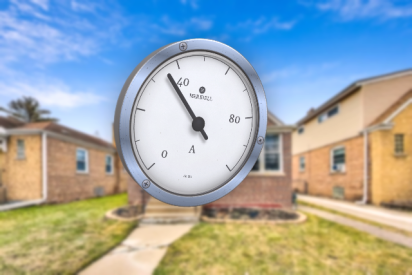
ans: A 35
